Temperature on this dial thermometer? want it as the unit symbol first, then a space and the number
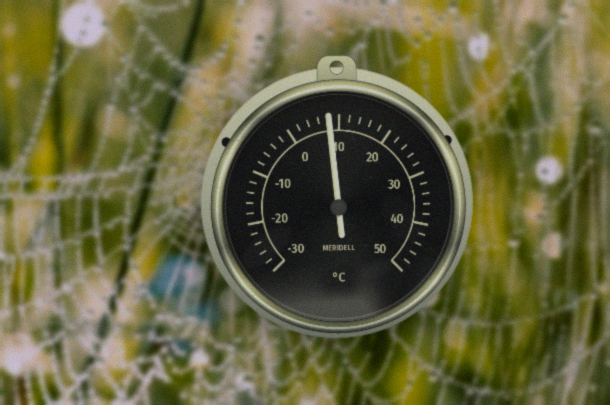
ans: °C 8
